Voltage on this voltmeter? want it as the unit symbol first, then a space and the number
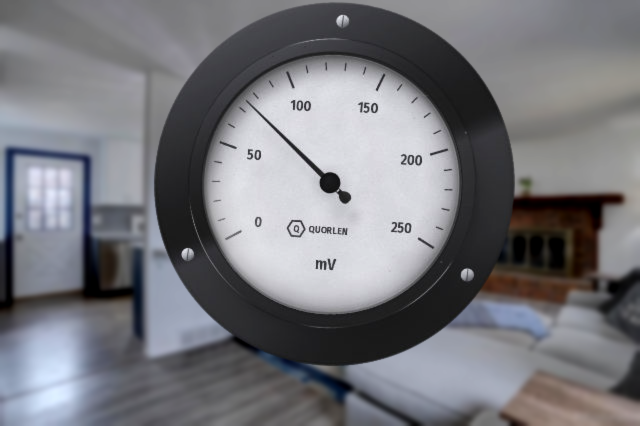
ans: mV 75
